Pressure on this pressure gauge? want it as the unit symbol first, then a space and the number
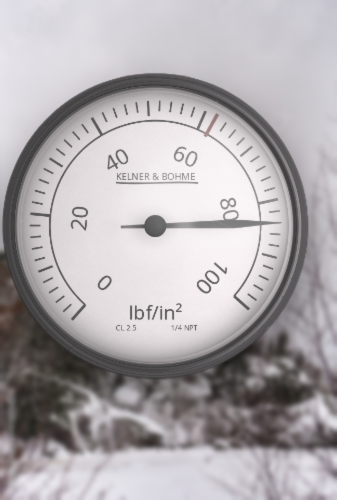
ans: psi 84
